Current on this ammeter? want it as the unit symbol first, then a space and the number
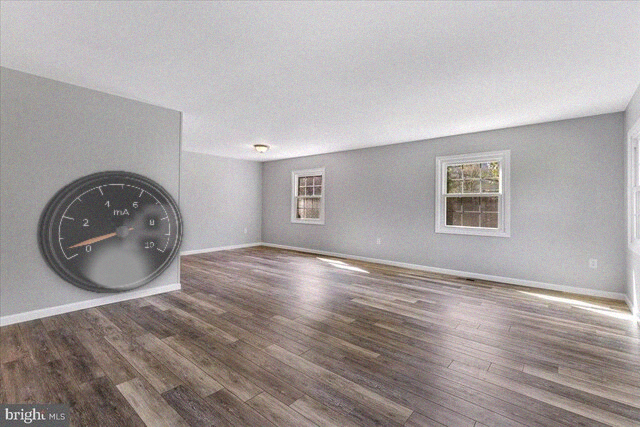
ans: mA 0.5
